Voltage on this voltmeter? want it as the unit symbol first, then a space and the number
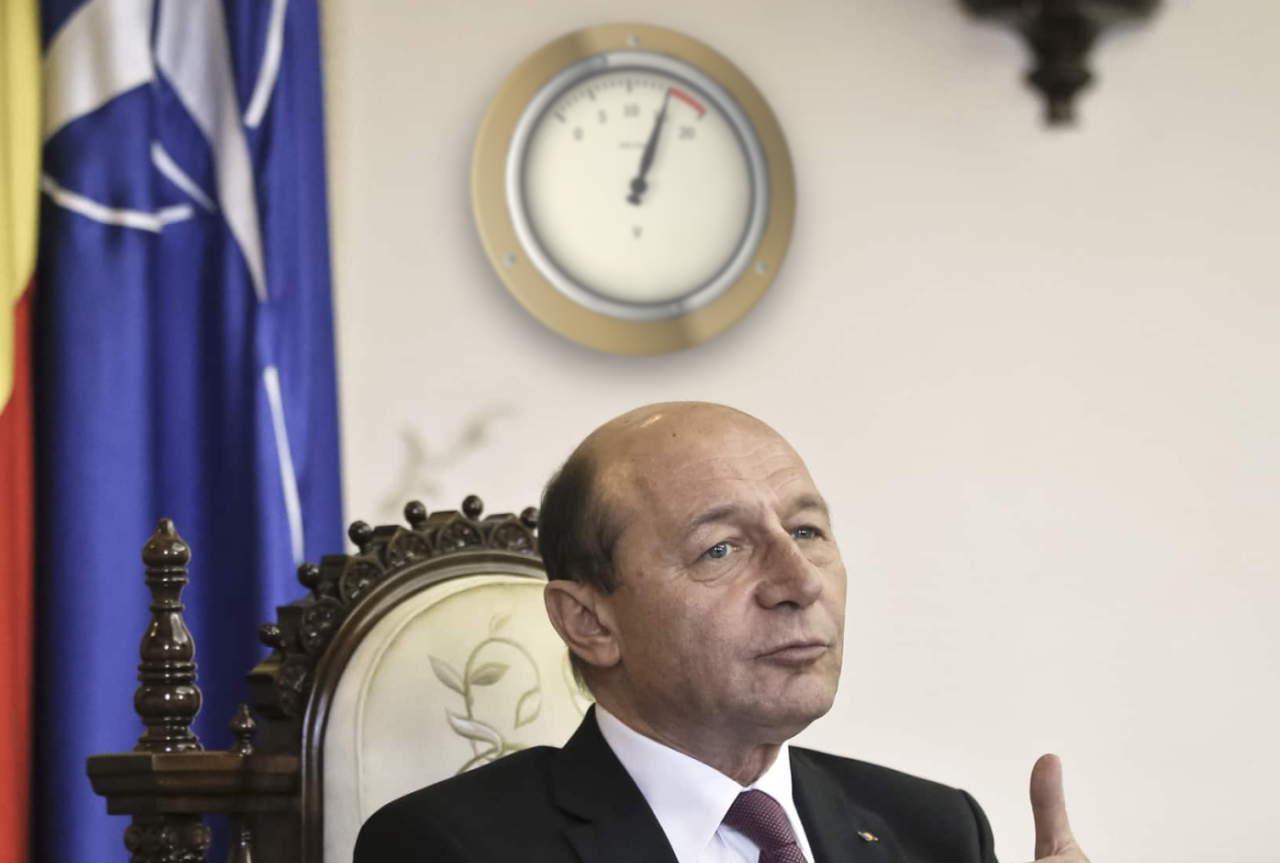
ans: V 15
